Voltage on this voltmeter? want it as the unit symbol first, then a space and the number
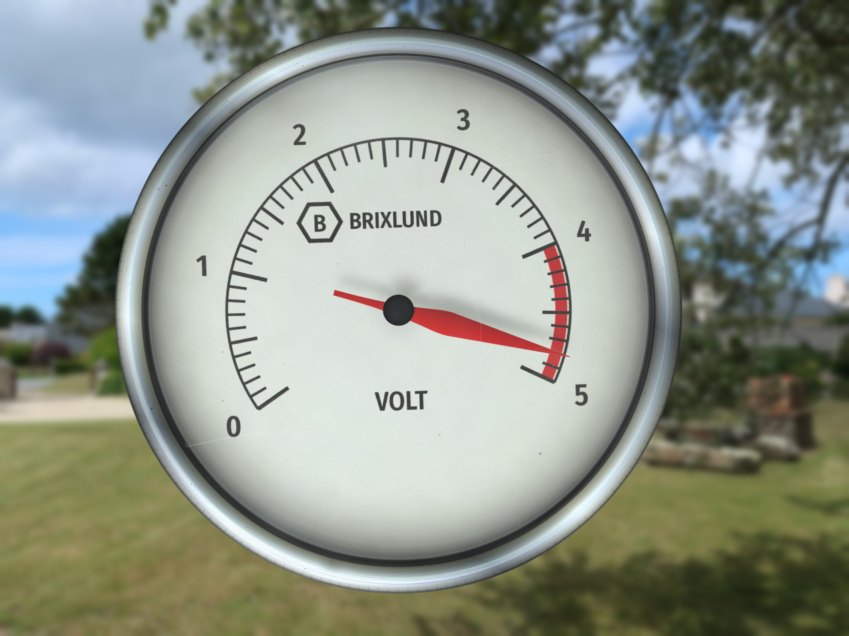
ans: V 4.8
